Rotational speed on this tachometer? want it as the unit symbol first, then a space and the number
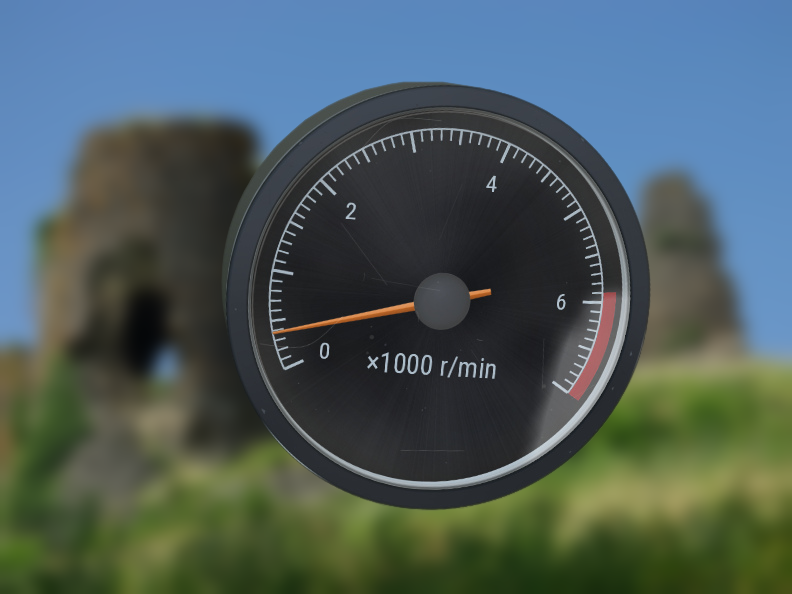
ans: rpm 400
